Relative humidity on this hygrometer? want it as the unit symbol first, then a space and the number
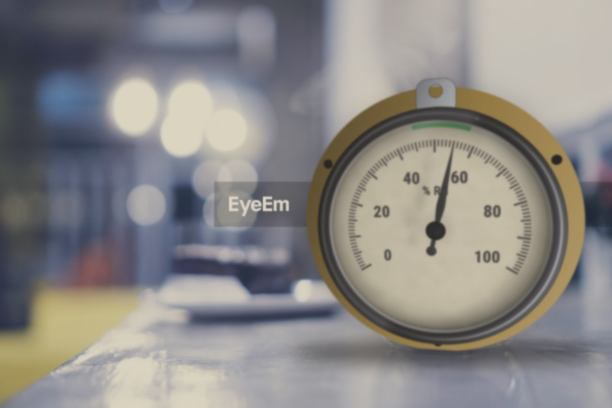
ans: % 55
